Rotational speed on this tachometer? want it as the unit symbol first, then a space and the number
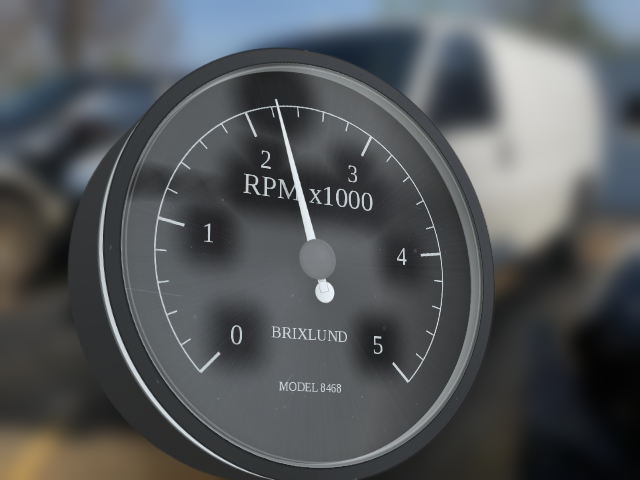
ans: rpm 2200
